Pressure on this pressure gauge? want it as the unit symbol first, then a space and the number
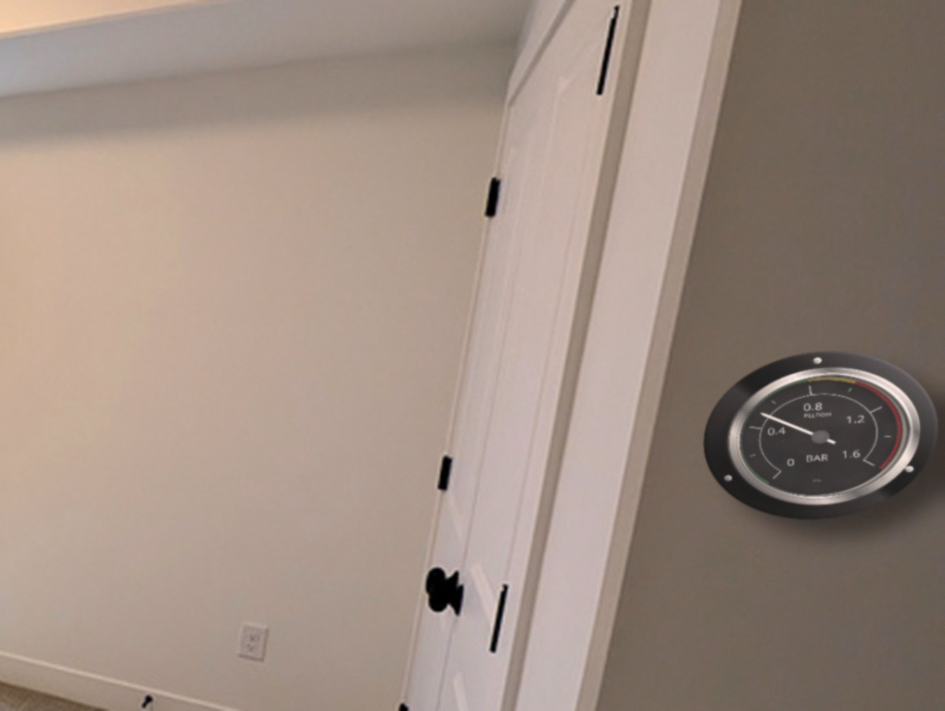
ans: bar 0.5
